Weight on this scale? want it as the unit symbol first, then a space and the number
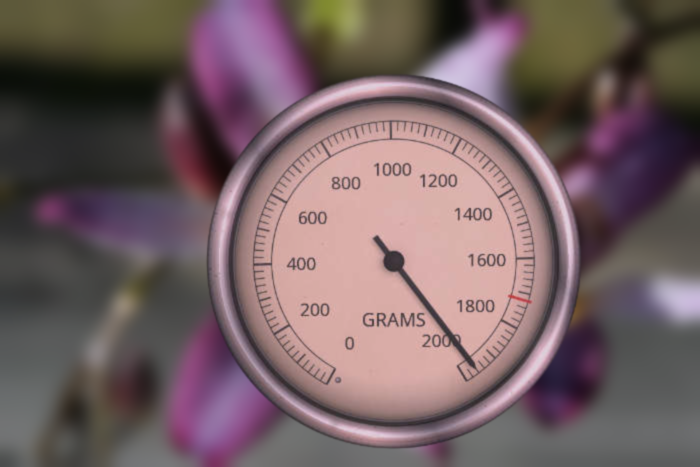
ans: g 1960
